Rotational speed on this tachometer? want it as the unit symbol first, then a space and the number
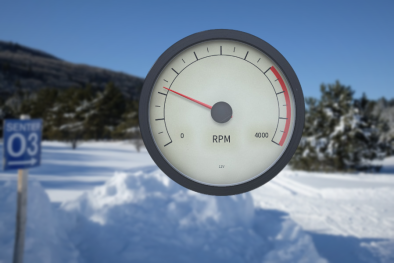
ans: rpm 900
